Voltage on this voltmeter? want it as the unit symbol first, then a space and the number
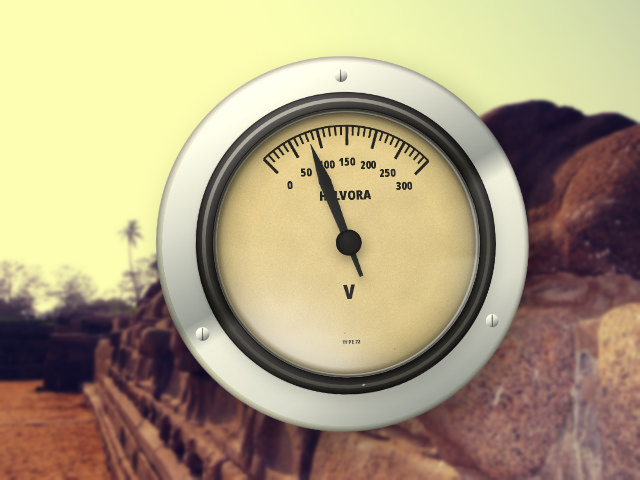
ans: V 80
